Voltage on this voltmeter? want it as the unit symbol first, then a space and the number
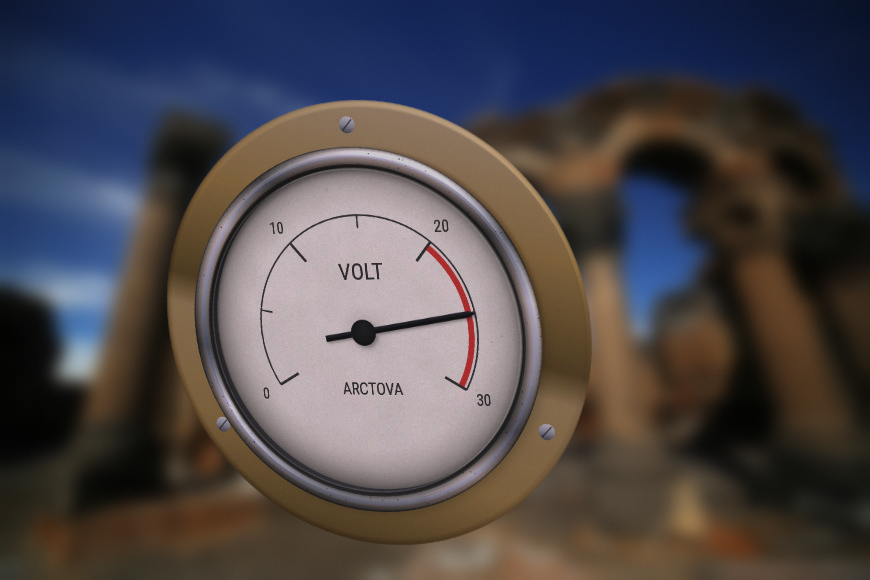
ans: V 25
